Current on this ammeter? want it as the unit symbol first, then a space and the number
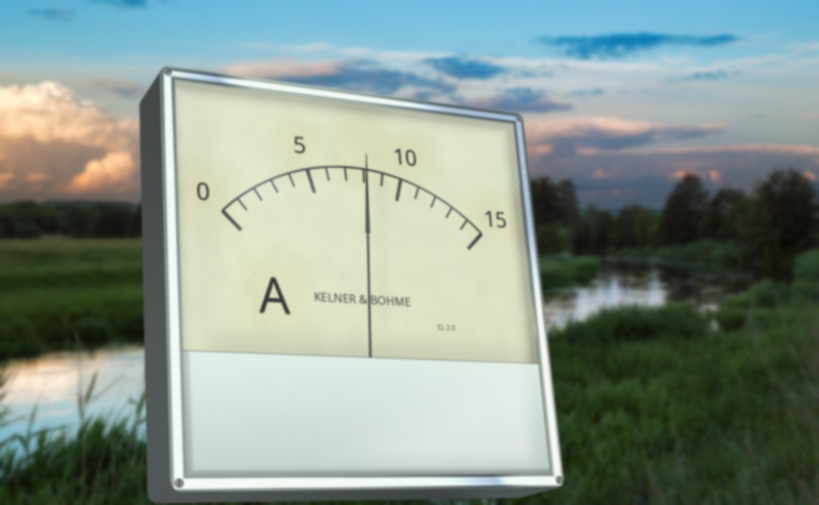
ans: A 8
